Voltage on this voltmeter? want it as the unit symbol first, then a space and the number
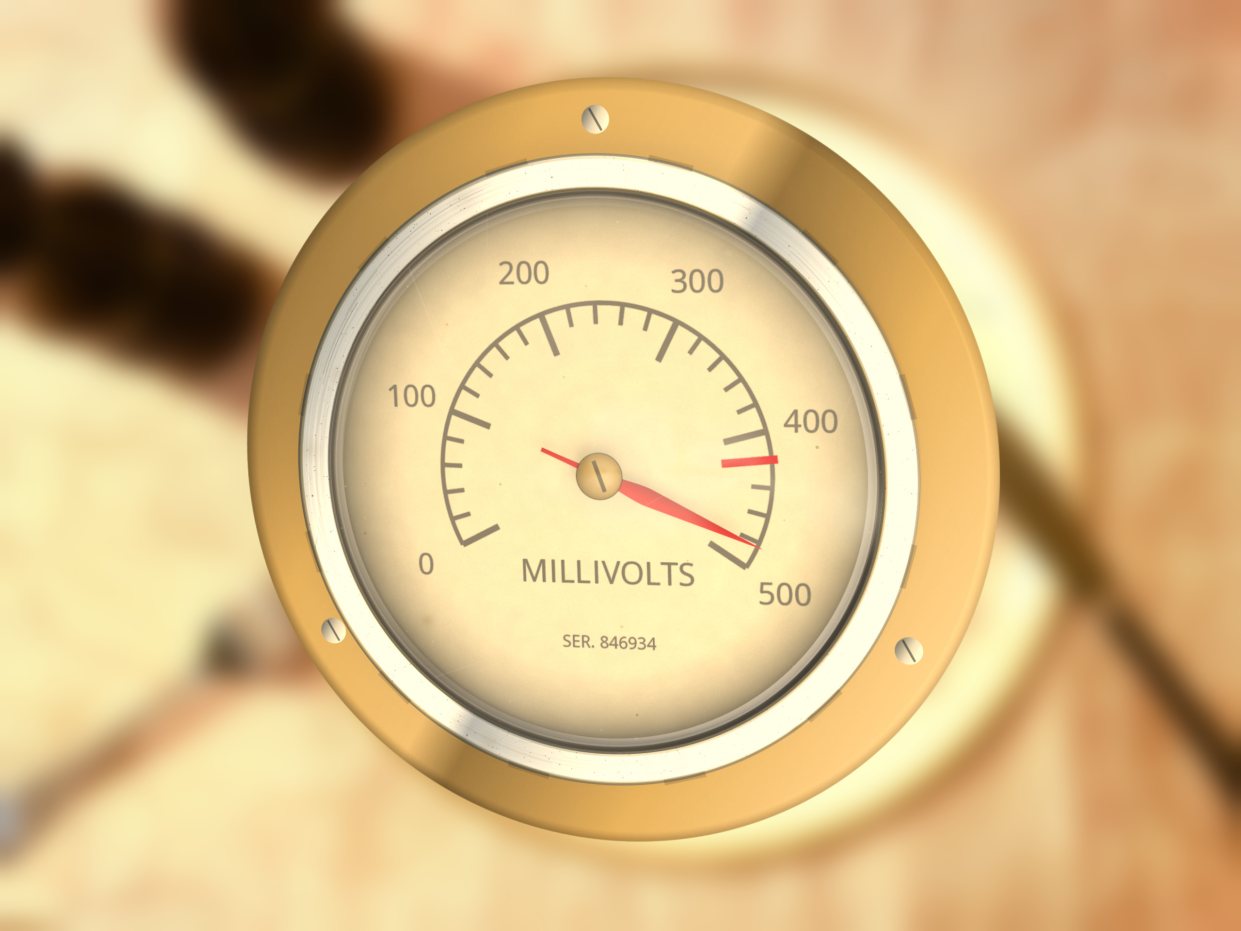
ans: mV 480
